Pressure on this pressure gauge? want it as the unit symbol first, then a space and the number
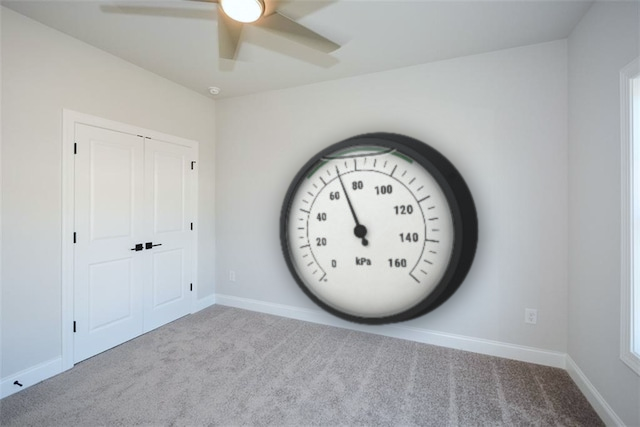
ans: kPa 70
